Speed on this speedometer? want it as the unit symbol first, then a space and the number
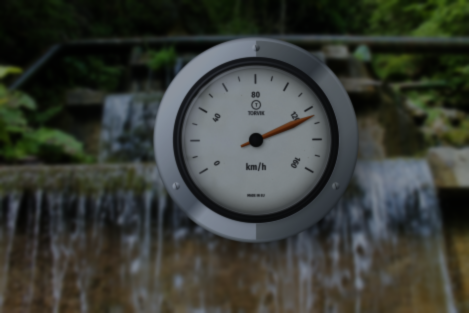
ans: km/h 125
